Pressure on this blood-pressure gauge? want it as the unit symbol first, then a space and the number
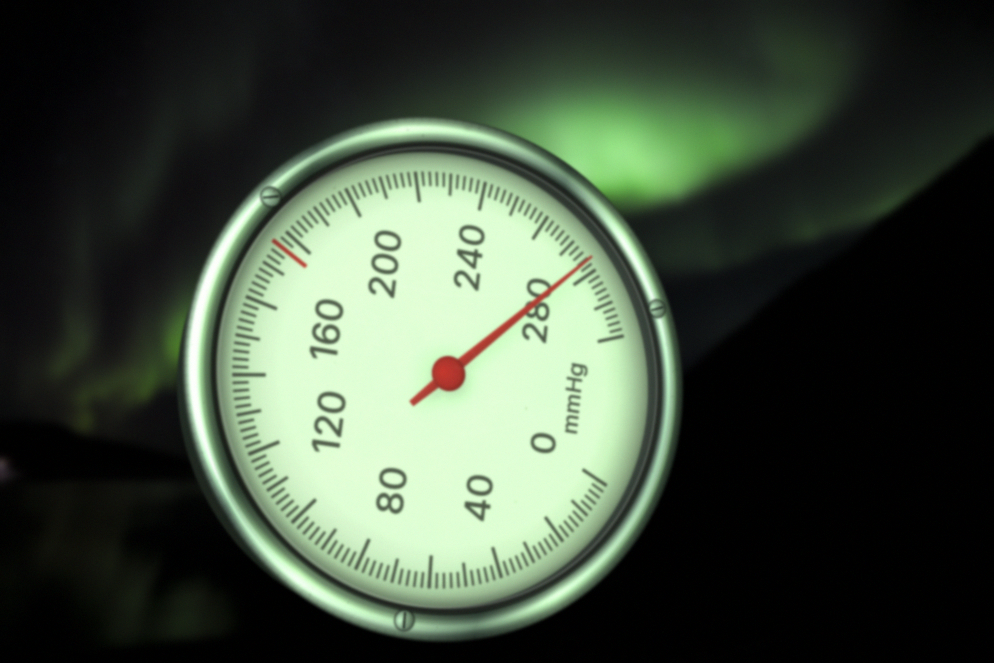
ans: mmHg 276
